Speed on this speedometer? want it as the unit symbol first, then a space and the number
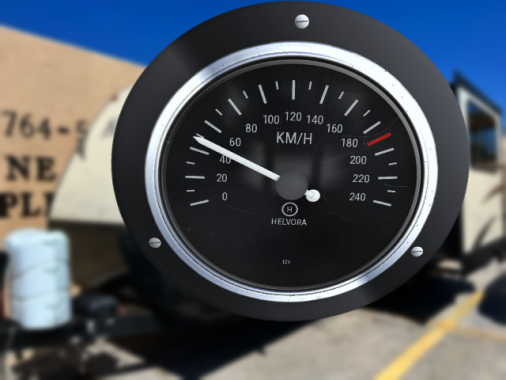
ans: km/h 50
